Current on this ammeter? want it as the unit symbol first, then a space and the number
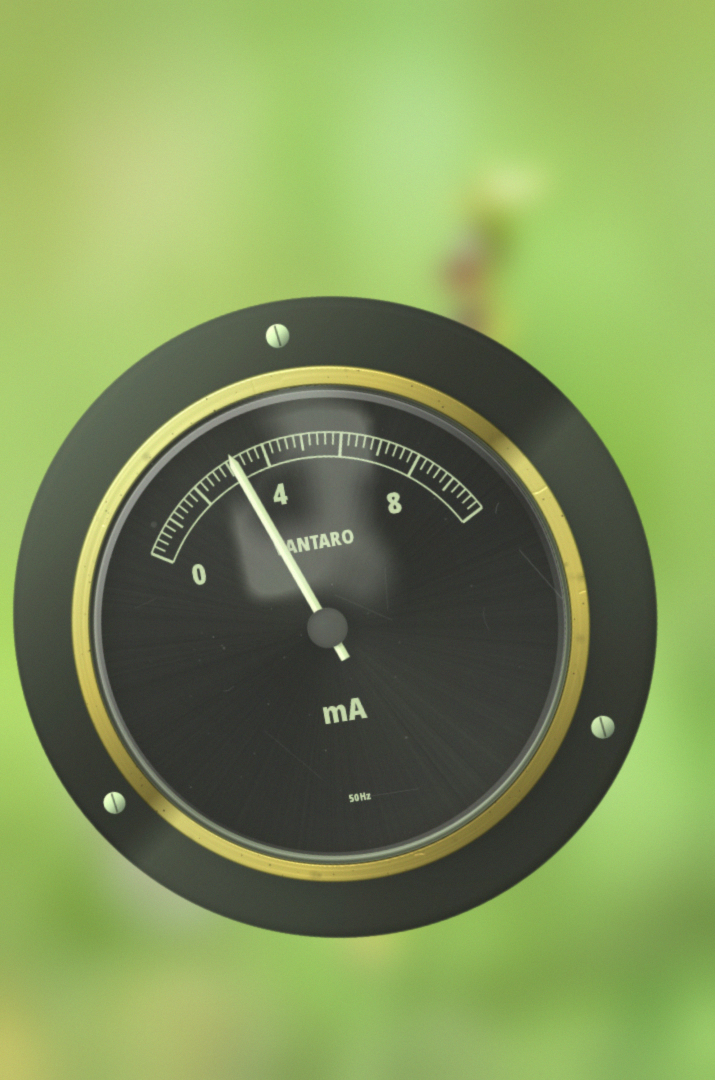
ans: mA 3.2
